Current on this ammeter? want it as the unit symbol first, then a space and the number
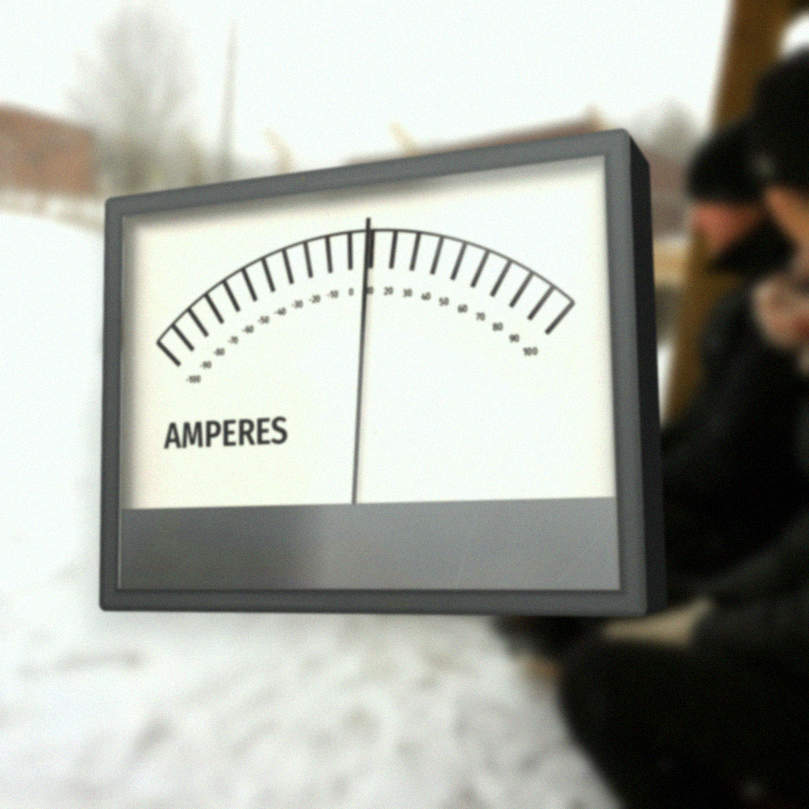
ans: A 10
